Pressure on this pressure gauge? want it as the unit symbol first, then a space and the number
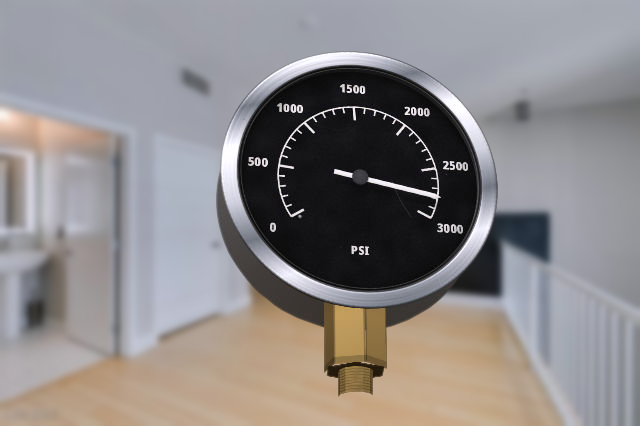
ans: psi 2800
